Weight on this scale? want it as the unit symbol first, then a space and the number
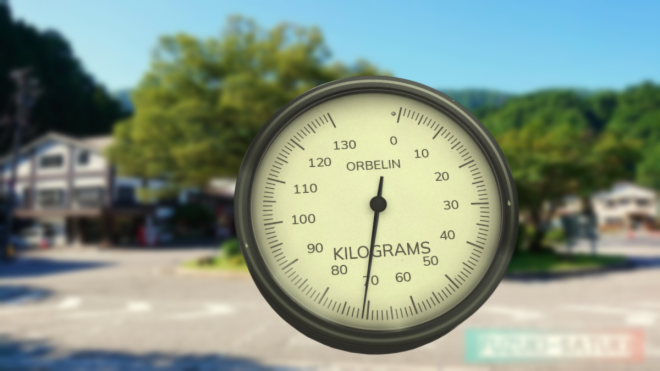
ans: kg 71
